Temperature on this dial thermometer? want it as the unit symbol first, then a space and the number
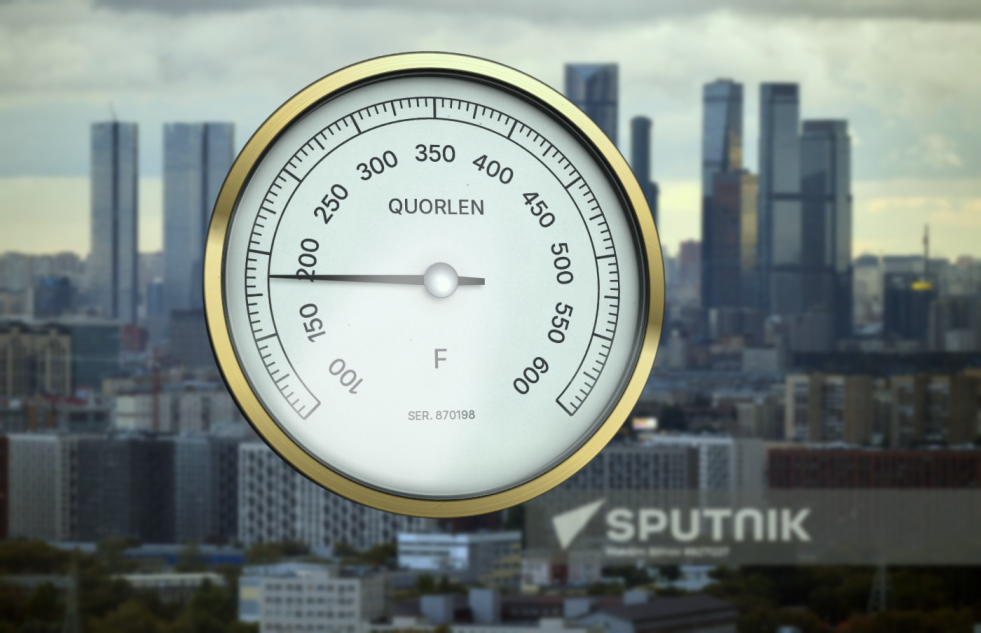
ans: °F 185
